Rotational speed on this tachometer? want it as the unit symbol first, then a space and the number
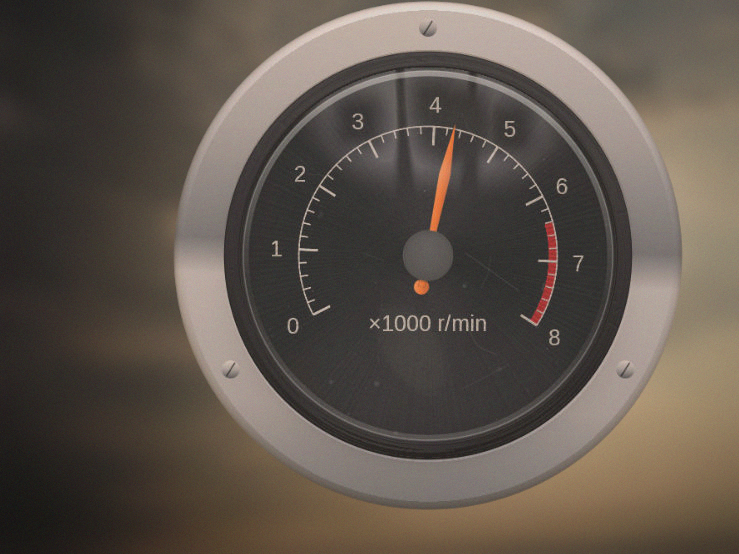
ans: rpm 4300
